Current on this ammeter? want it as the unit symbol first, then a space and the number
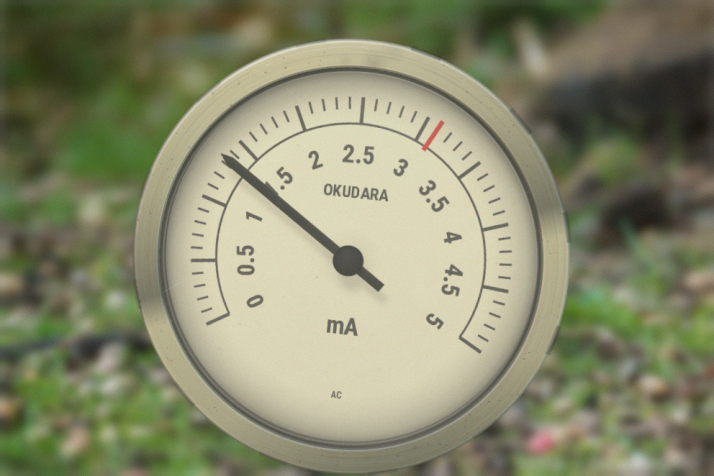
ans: mA 1.35
